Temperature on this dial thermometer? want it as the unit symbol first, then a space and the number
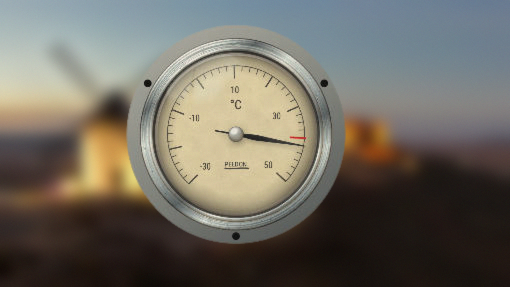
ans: °C 40
